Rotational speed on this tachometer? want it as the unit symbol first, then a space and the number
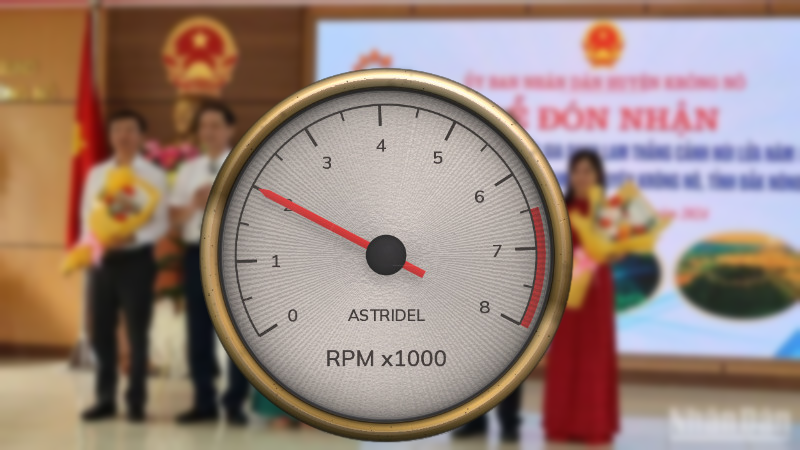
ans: rpm 2000
